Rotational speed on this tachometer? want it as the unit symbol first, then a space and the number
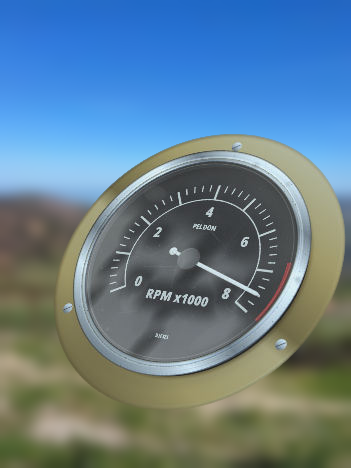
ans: rpm 7600
